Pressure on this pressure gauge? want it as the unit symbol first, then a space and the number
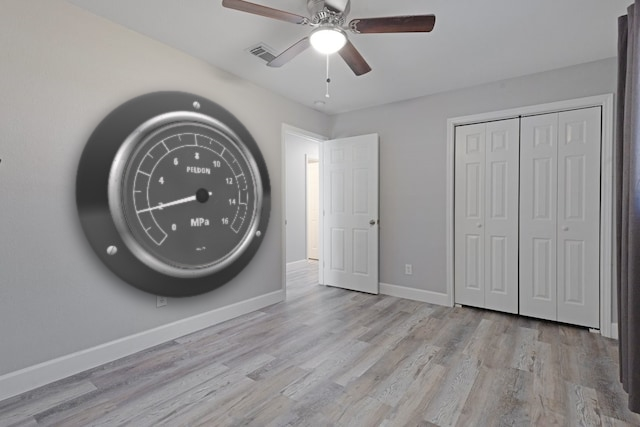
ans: MPa 2
